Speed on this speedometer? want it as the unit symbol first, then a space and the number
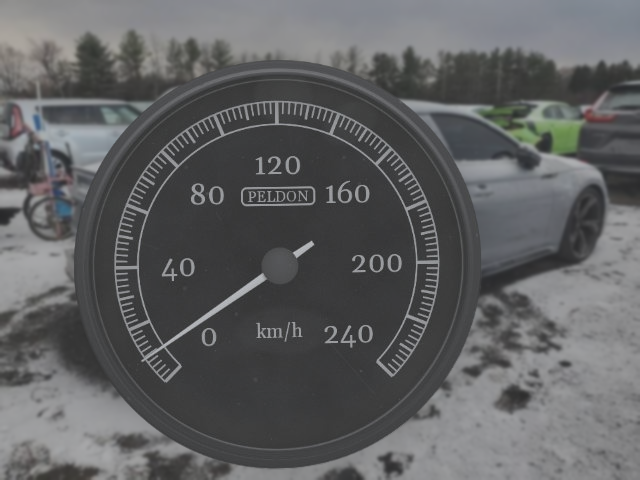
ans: km/h 10
